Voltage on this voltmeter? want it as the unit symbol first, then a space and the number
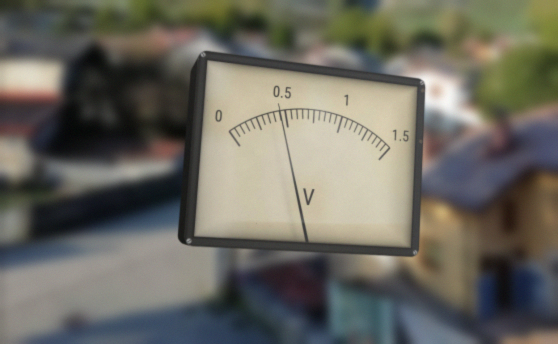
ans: V 0.45
